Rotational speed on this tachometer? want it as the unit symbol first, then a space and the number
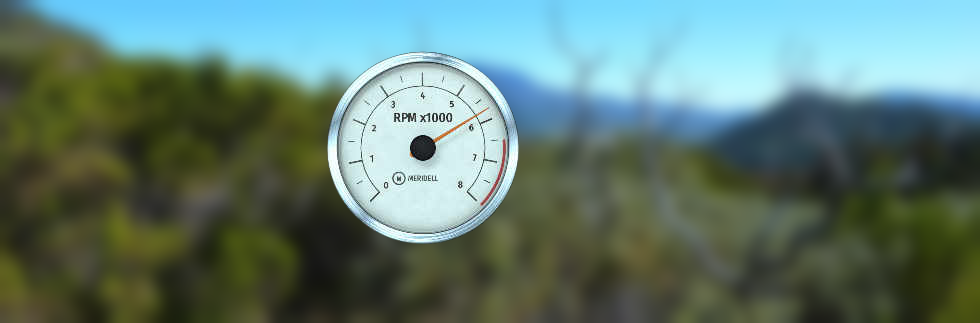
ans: rpm 5750
